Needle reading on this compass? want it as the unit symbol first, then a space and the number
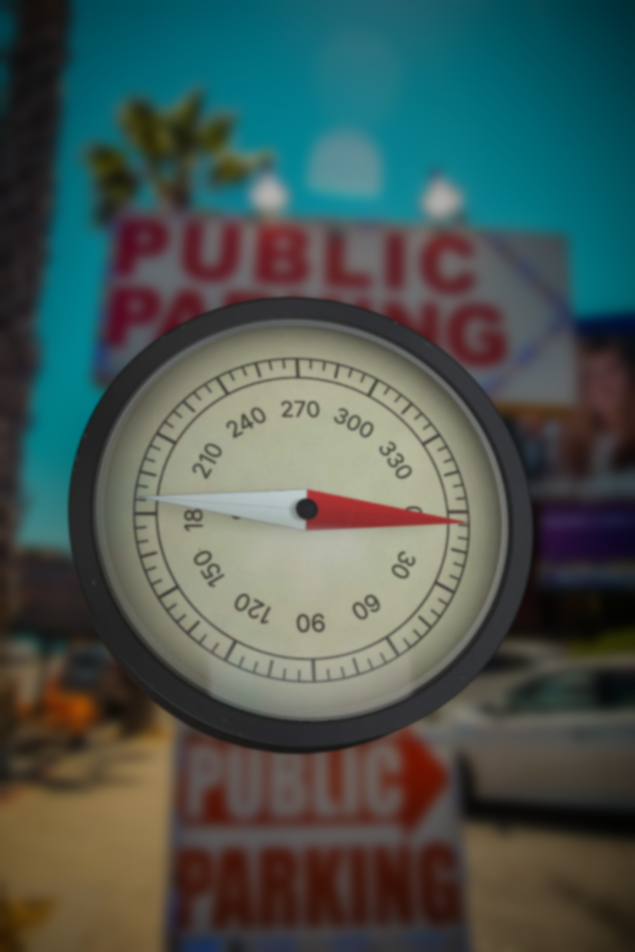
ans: ° 5
